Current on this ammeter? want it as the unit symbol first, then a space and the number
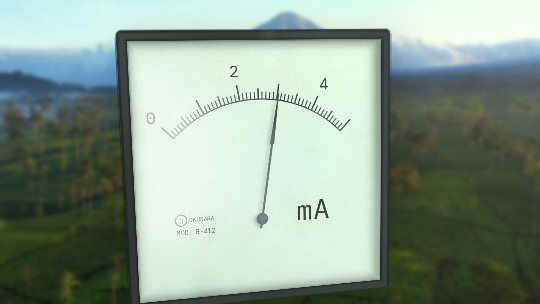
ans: mA 3
